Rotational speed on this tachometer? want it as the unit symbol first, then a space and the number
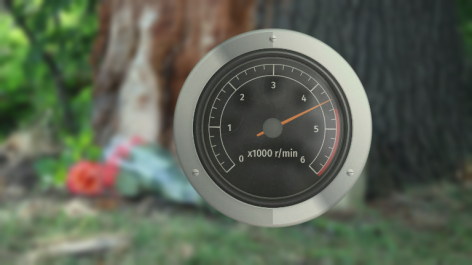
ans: rpm 4400
